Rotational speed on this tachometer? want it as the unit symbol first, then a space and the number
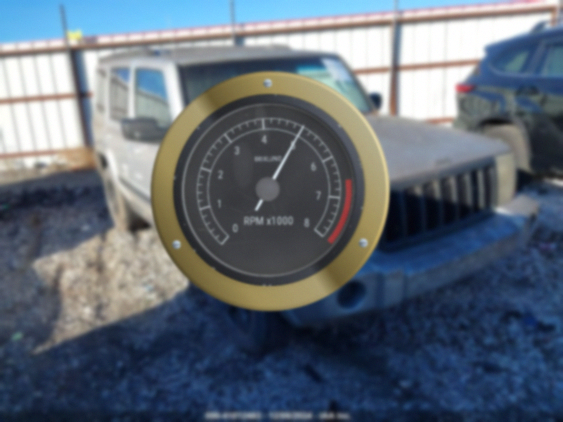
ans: rpm 5000
